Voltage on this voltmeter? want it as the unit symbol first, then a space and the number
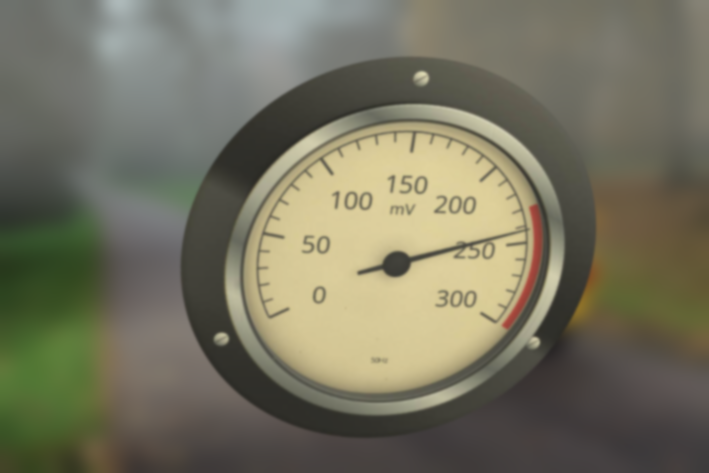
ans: mV 240
